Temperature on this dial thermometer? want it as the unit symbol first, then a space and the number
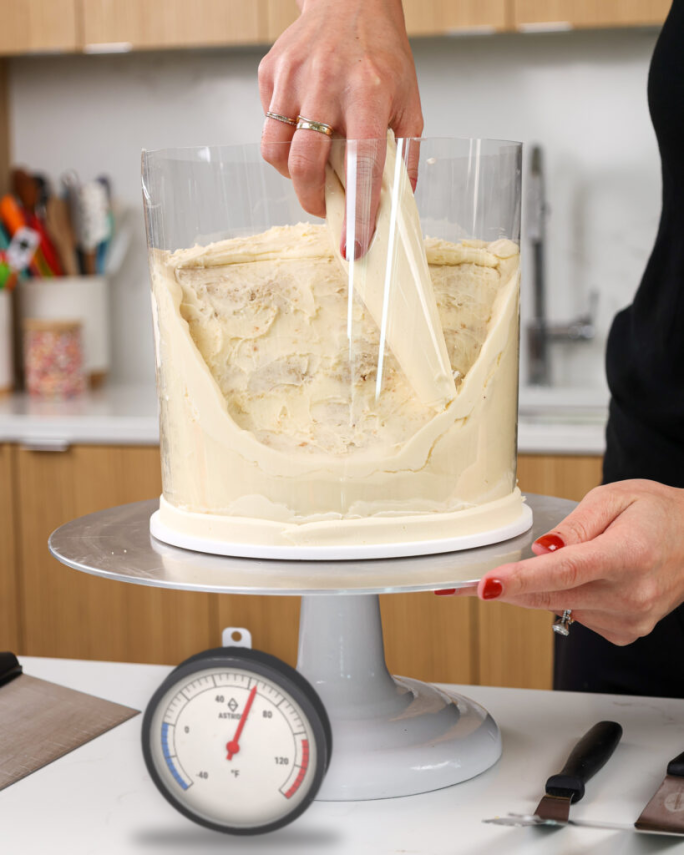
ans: °F 64
